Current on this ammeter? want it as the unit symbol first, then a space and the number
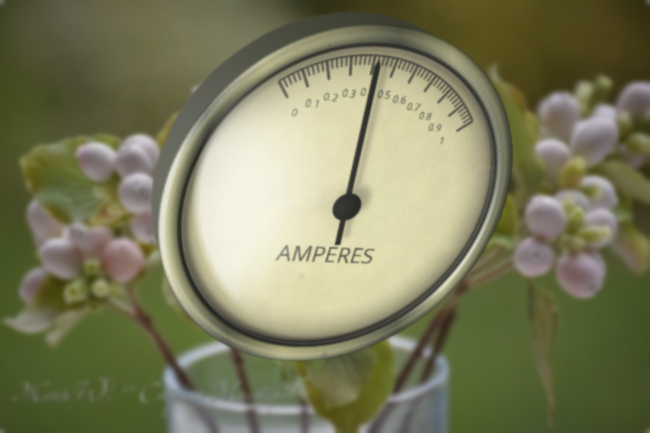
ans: A 0.4
